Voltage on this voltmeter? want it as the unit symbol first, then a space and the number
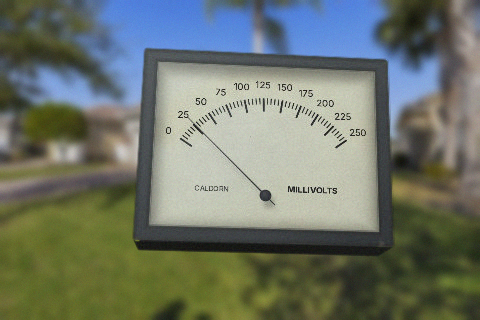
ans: mV 25
